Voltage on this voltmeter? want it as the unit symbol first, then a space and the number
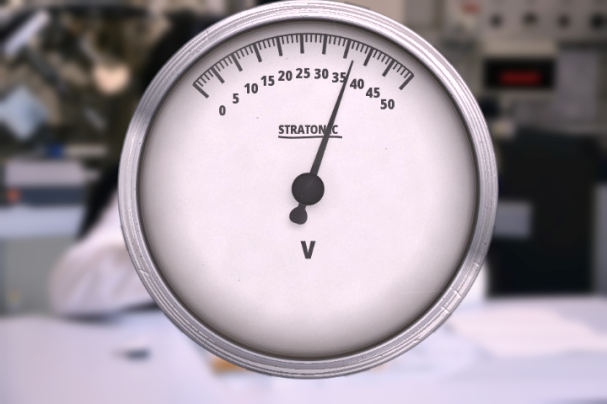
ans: V 37
